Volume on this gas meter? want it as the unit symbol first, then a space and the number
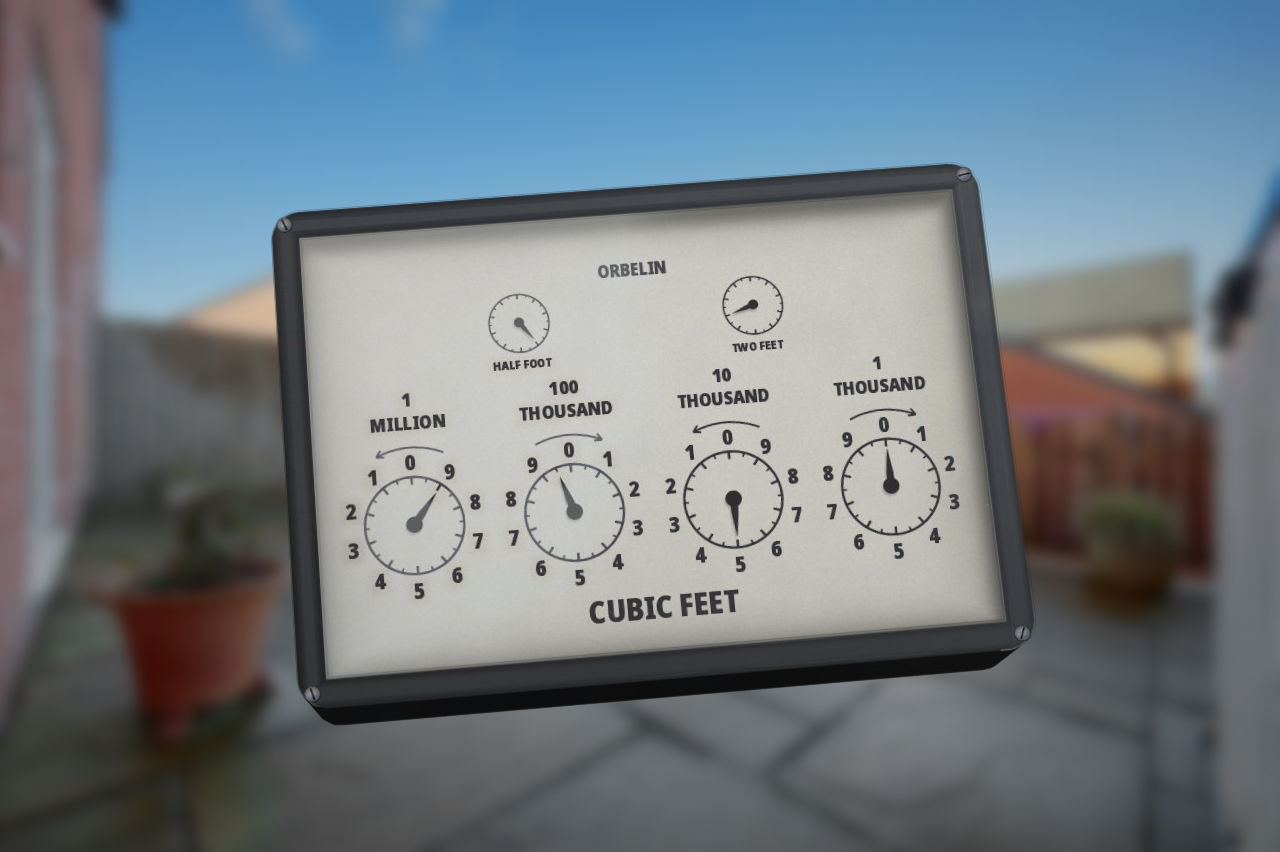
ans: ft³ 895000
